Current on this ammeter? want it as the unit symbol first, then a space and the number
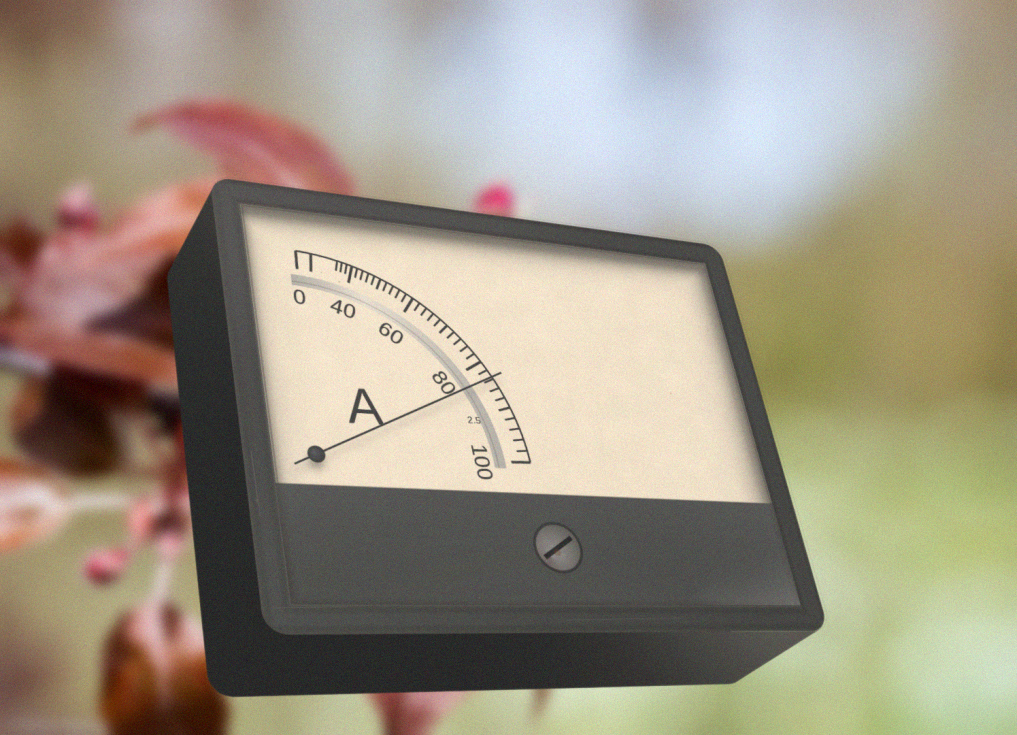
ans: A 84
